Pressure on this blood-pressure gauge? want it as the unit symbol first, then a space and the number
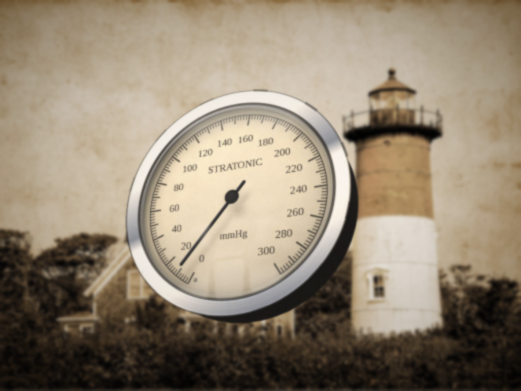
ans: mmHg 10
